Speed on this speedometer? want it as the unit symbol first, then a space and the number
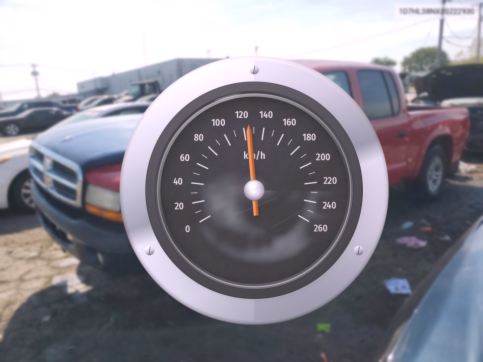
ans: km/h 125
